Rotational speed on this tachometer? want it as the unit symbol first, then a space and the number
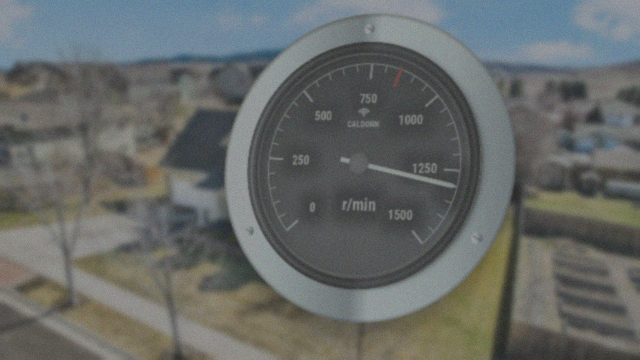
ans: rpm 1300
